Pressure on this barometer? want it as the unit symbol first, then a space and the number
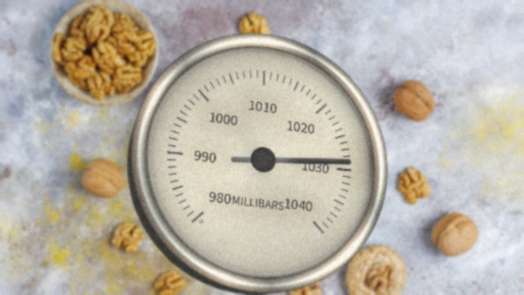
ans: mbar 1029
